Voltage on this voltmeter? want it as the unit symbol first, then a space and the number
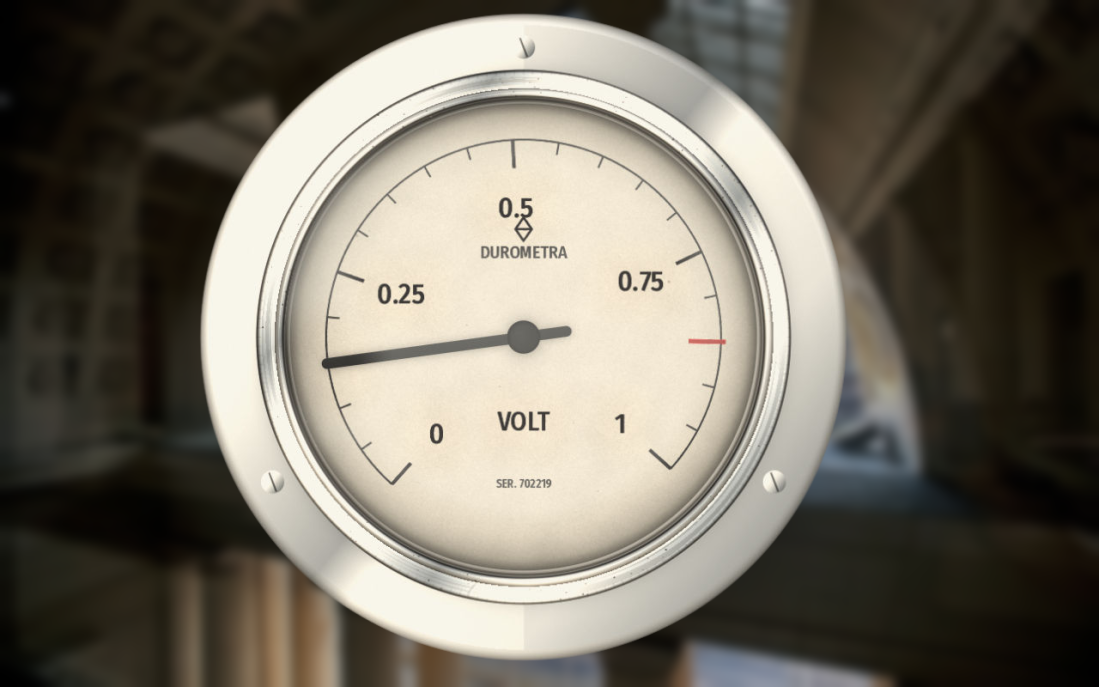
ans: V 0.15
